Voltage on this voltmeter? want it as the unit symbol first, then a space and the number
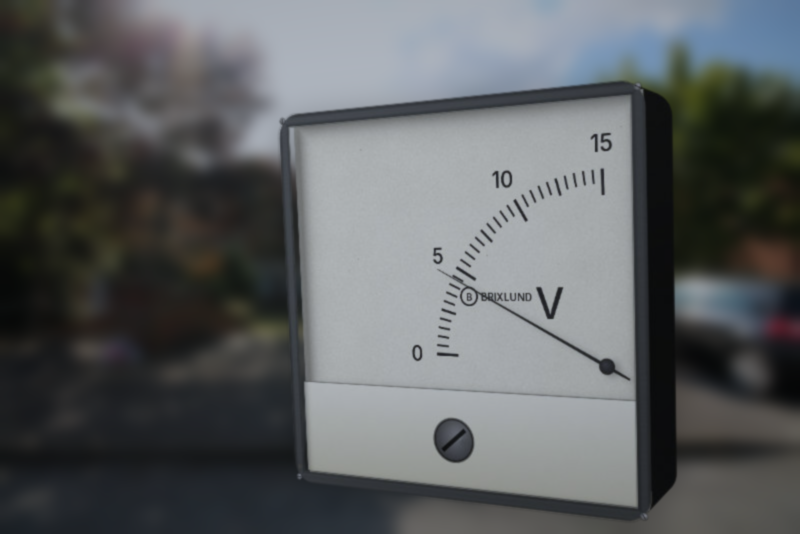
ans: V 4.5
